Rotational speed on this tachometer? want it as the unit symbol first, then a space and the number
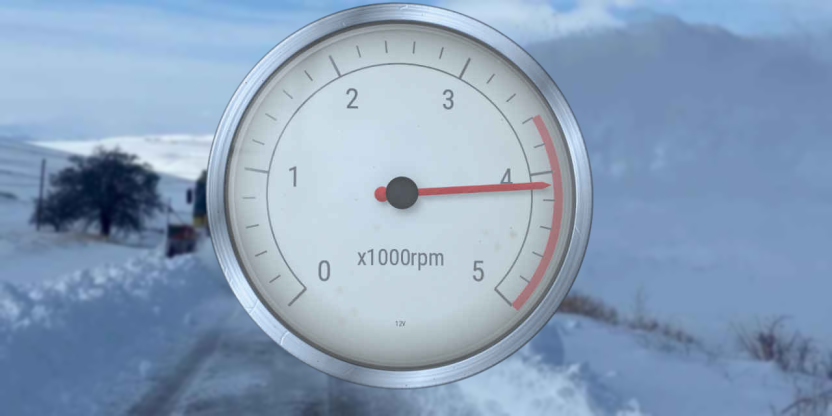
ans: rpm 4100
